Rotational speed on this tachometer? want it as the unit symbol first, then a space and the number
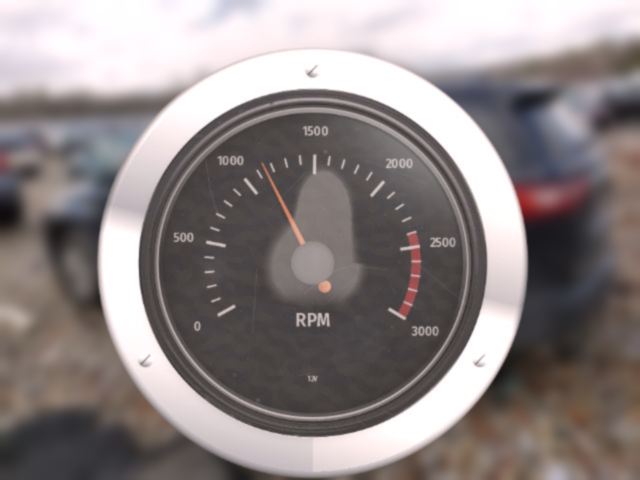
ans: rpm 1150
